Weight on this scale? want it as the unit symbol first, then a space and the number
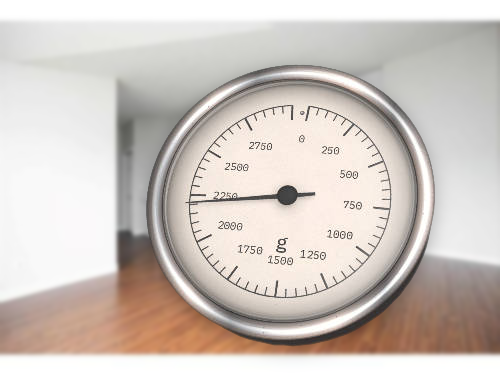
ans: g 2200
